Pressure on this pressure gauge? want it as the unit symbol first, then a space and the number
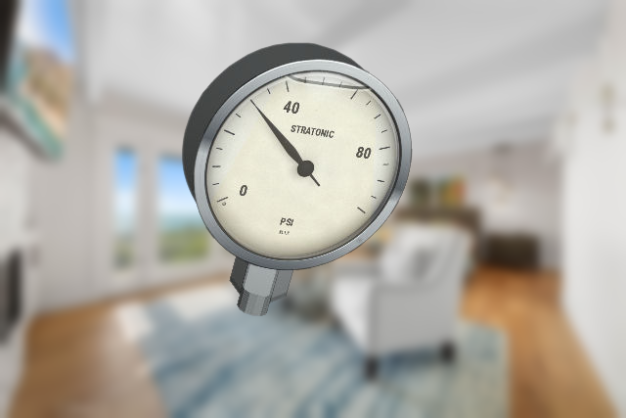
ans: psi 30
